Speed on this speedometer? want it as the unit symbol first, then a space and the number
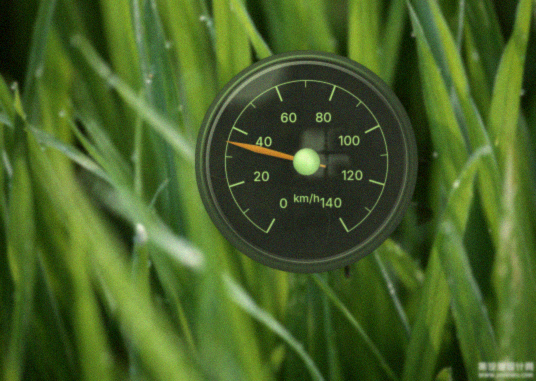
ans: km/h 35
